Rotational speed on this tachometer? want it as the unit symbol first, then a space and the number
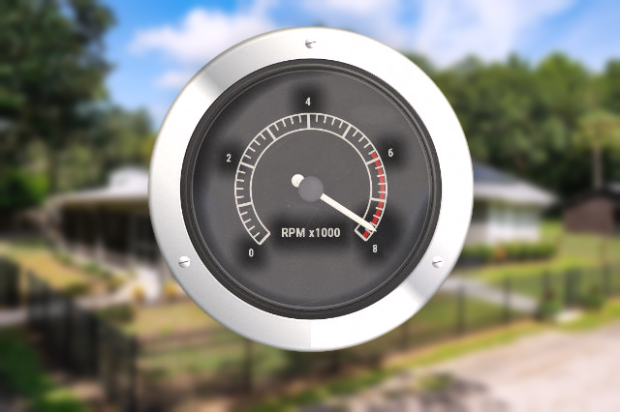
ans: rpm 7700
